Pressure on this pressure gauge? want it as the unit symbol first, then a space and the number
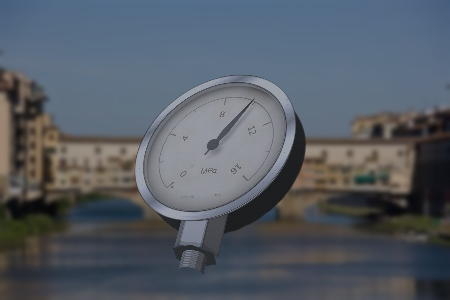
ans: MPa 10
